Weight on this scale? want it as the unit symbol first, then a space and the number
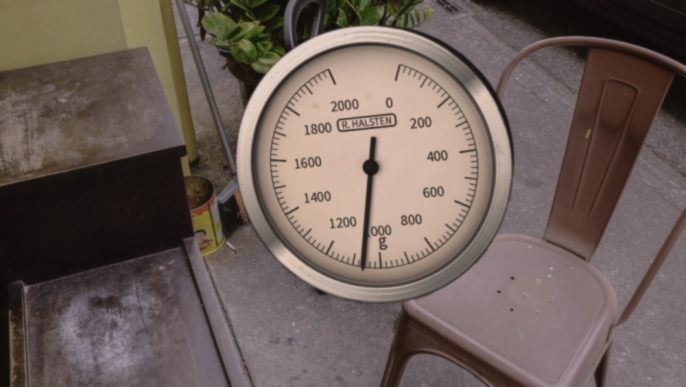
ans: g 1060
